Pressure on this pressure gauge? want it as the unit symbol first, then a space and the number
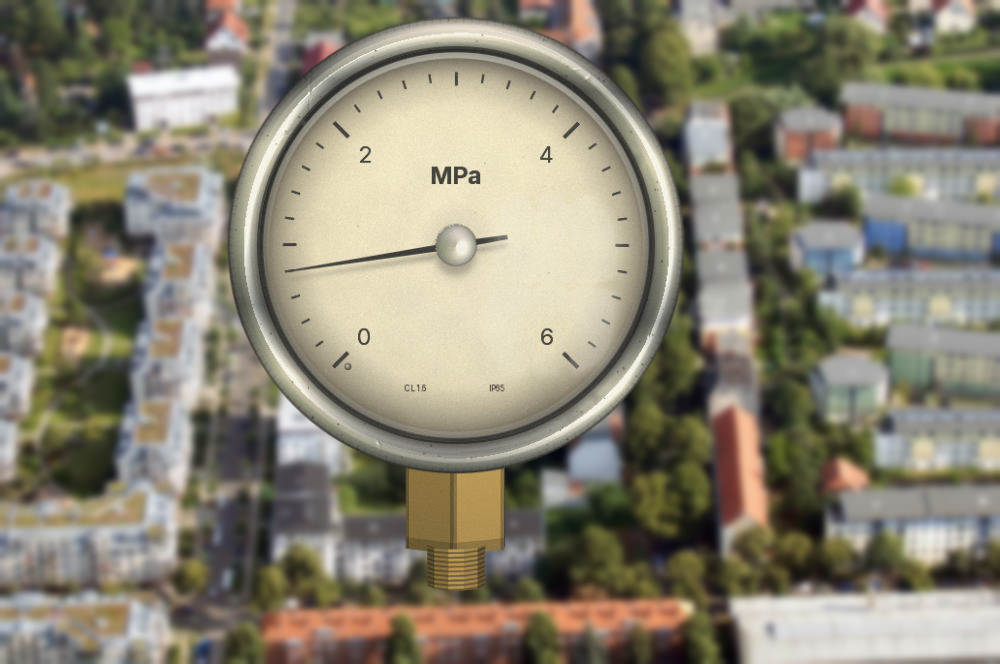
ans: MPa 0.8
